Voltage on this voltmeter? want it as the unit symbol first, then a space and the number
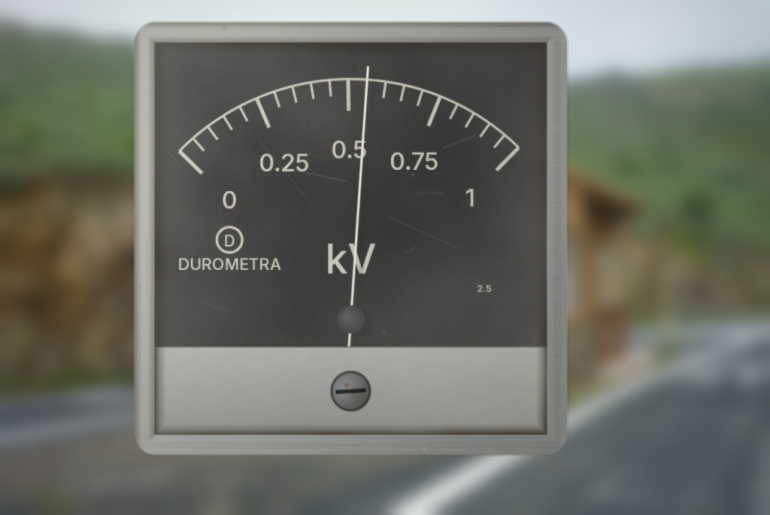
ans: kV 0.55
